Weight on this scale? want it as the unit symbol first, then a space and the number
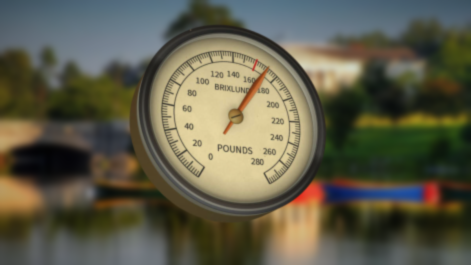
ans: lb 170
